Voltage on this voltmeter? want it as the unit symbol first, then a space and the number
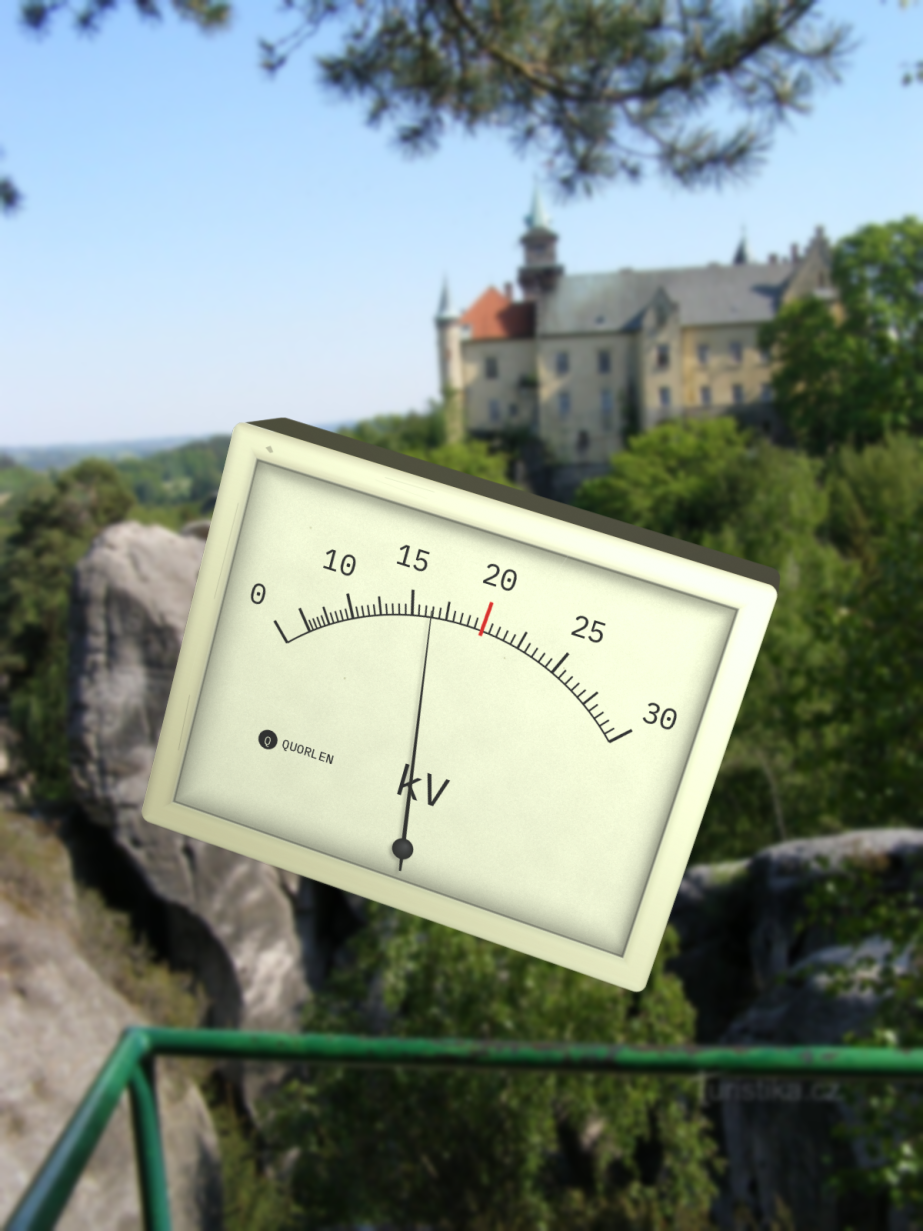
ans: kV 16.5
